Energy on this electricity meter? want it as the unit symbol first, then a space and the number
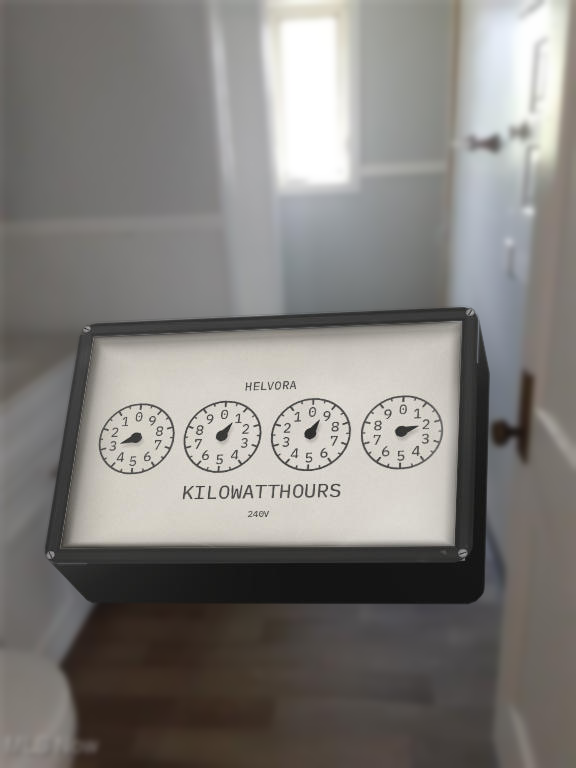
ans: kWh 3092
